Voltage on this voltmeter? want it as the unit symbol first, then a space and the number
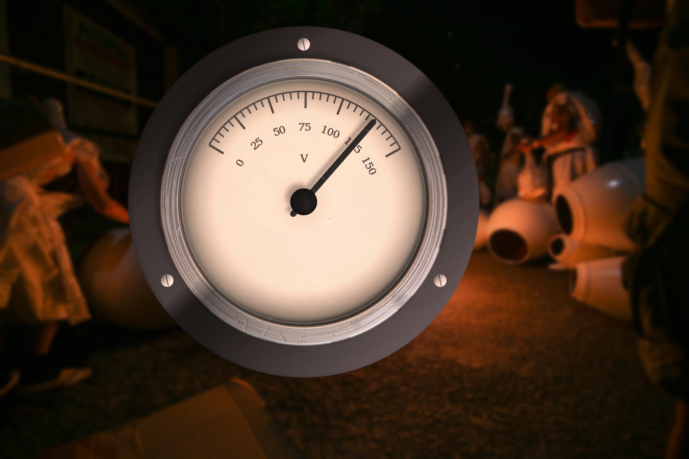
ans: V 125
